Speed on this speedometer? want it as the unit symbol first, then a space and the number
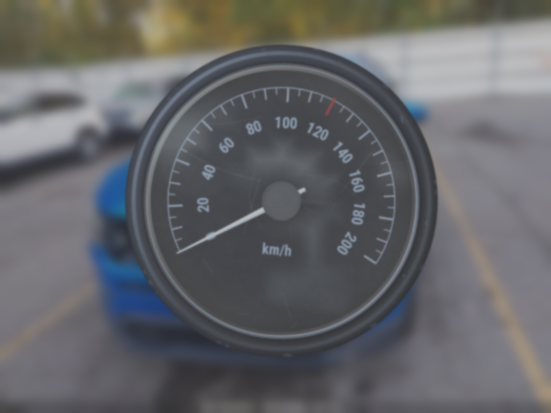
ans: km/h 0
